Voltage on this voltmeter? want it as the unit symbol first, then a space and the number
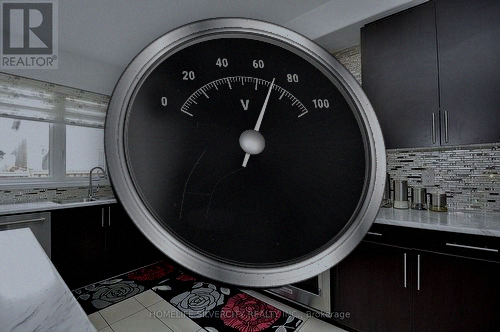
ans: V 70
